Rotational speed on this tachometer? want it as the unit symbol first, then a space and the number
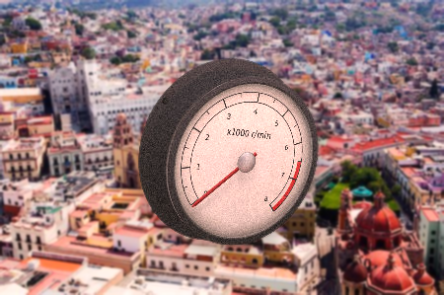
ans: rpm 0
